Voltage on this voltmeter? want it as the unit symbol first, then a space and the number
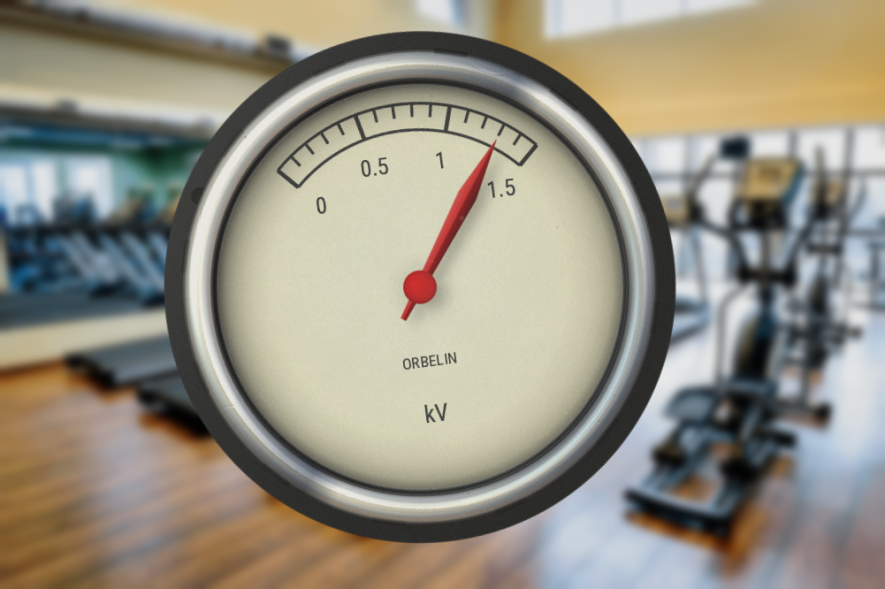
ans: kV 1.3
